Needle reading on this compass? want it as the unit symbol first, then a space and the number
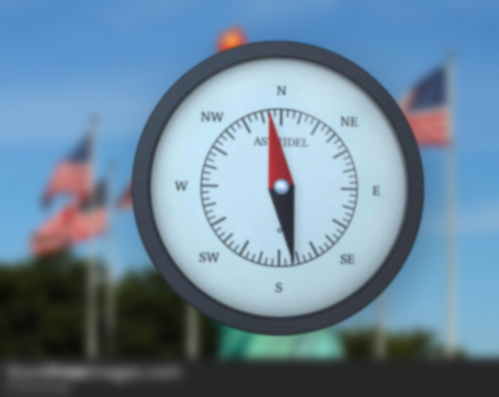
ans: ° 350
